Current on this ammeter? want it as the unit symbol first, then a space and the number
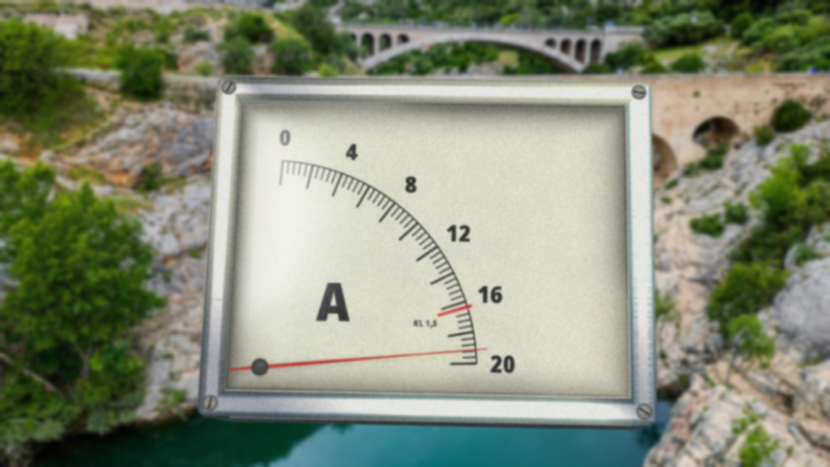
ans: A 19.2
